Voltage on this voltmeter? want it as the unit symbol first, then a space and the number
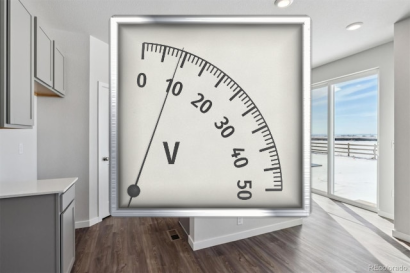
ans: V 9
